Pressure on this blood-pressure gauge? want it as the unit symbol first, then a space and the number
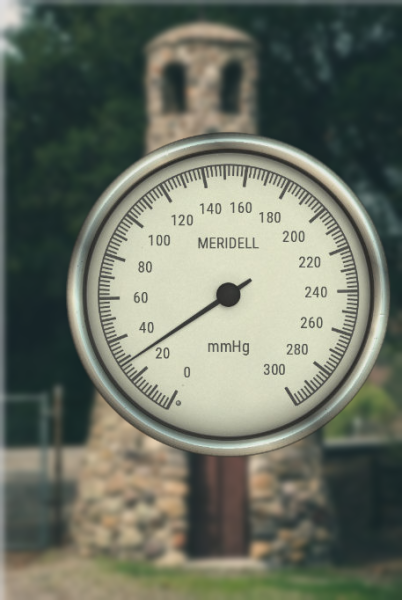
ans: mmHg 28
